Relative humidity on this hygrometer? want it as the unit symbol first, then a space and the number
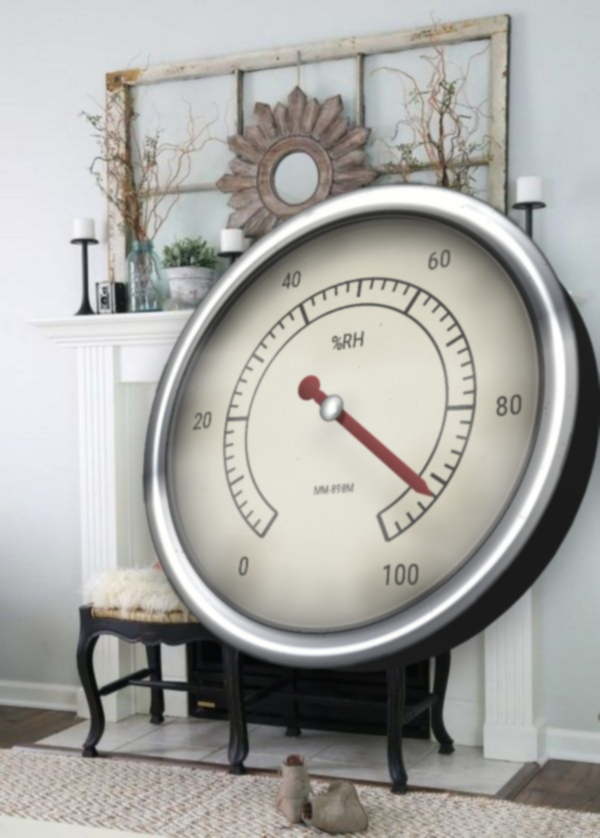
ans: % 92
